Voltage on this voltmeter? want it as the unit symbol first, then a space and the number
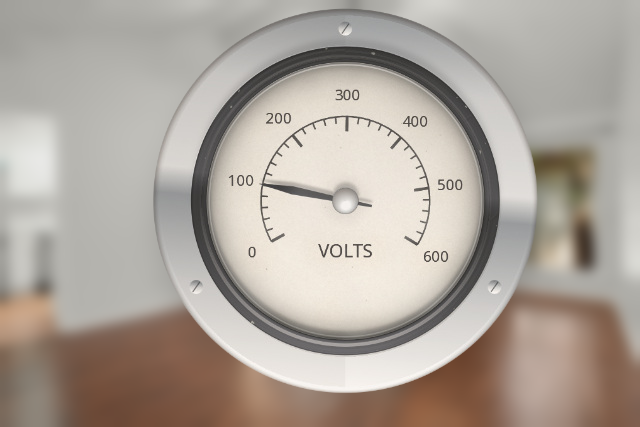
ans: V 100
